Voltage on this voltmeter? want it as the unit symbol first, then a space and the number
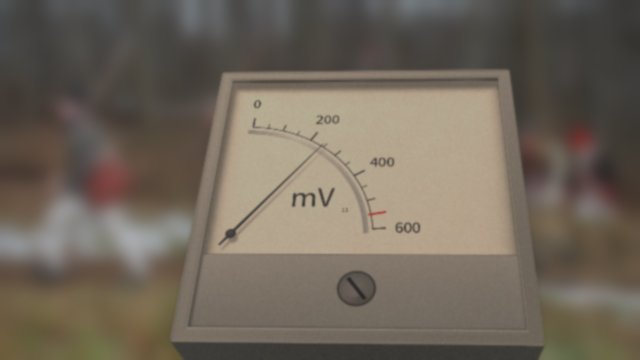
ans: mV 250
